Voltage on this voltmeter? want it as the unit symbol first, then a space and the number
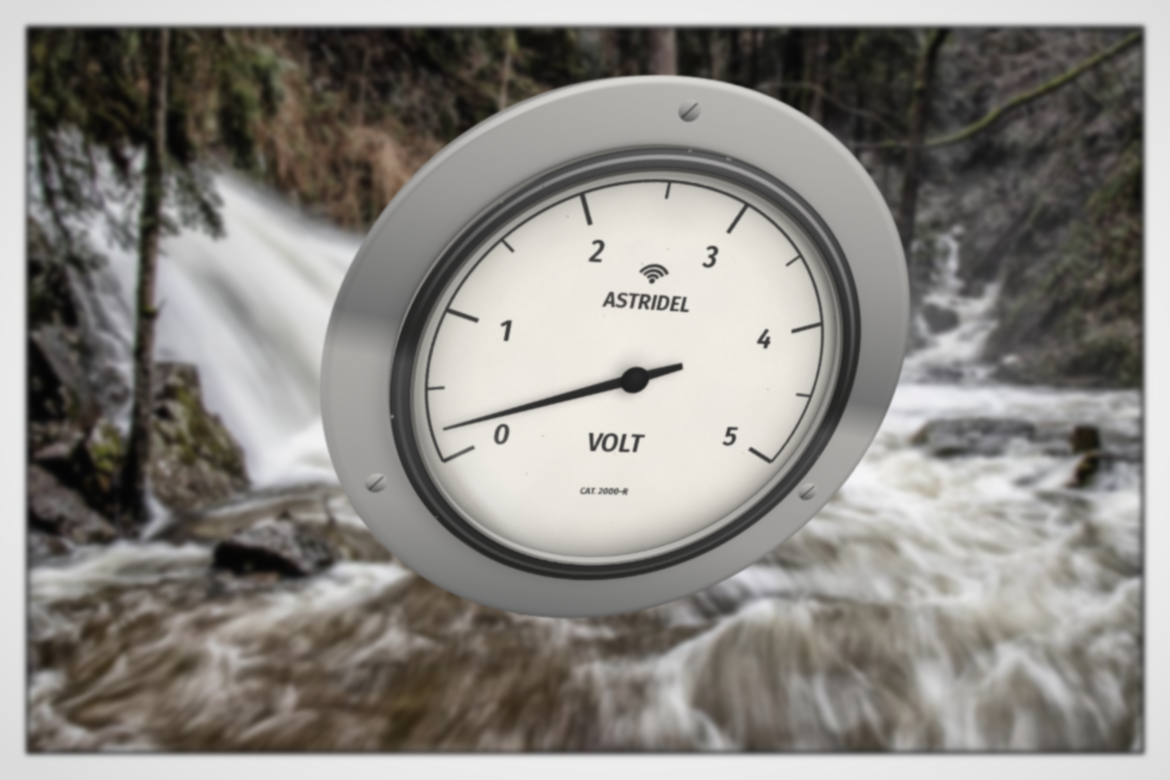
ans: V 0.25
